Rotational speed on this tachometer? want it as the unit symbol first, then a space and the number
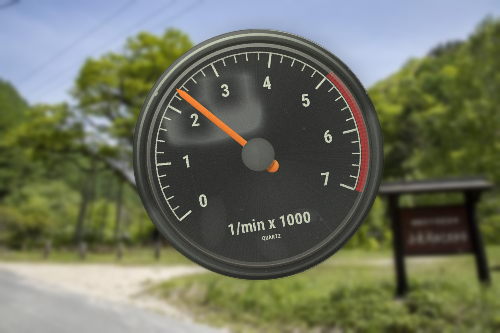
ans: rpm 2300
